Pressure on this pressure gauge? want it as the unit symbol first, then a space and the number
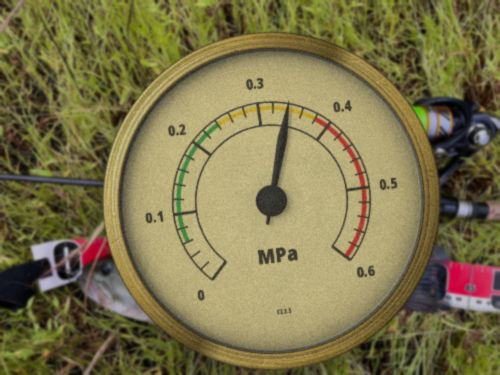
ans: MPa 0.34
